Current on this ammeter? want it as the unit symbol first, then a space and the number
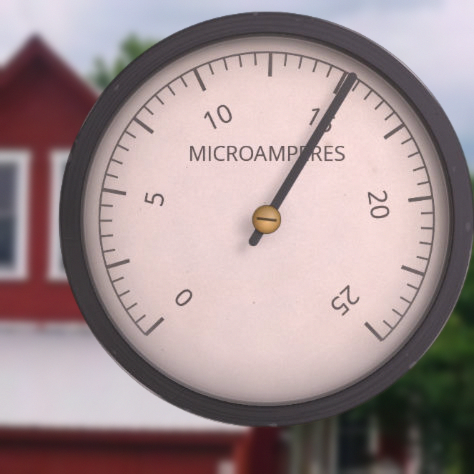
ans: µA 15.25
